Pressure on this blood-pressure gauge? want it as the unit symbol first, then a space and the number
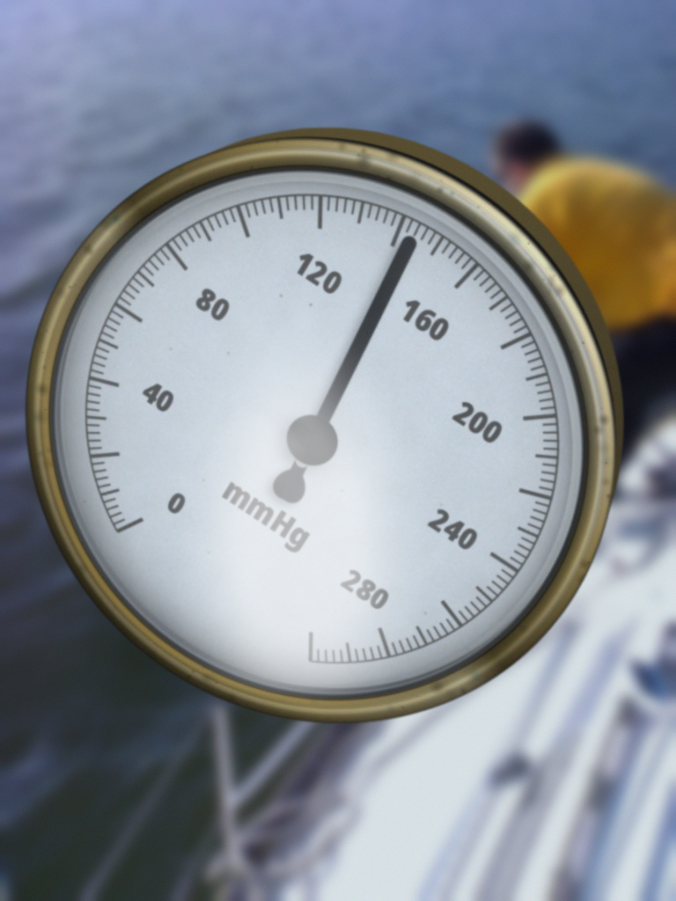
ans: mmHg 144
